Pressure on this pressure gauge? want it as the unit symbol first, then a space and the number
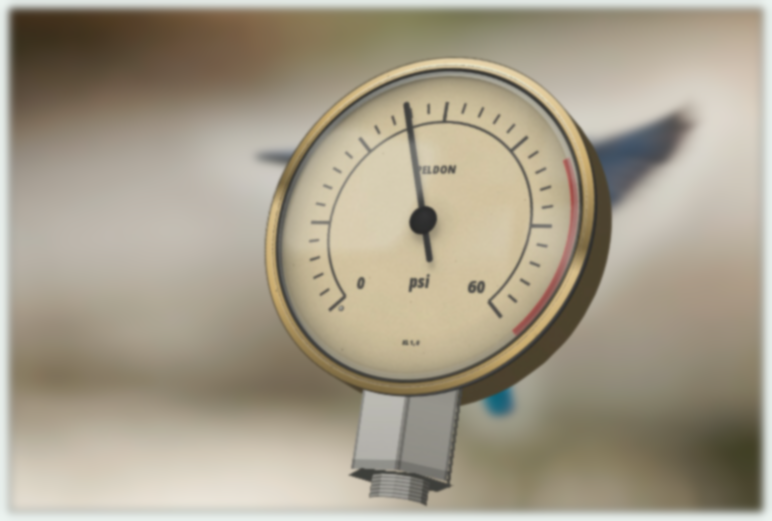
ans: psi 26
